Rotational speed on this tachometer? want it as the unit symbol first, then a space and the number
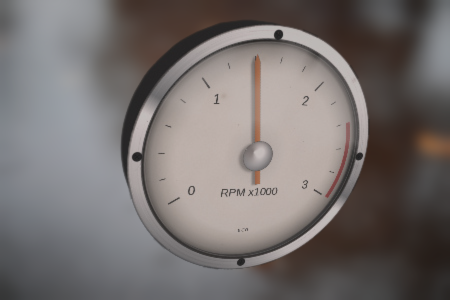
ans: rpm 1400
